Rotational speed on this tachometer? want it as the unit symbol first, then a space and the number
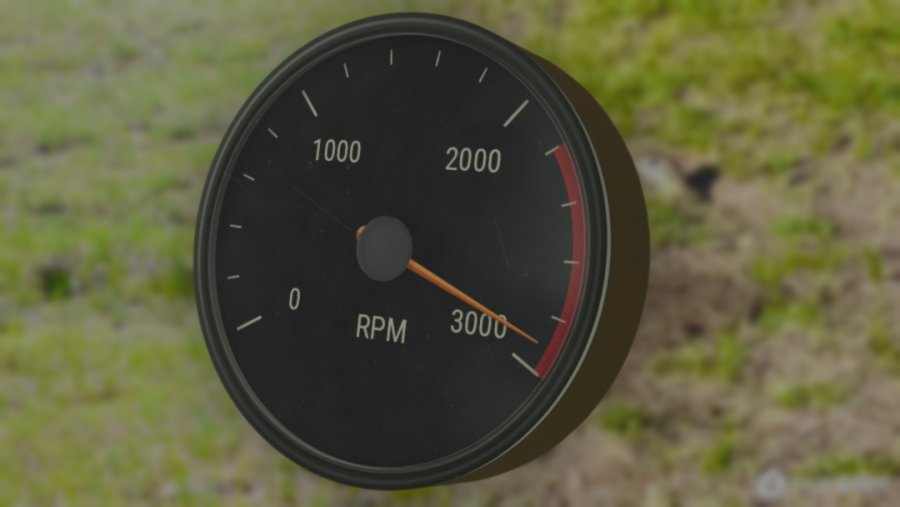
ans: rpm 2900
